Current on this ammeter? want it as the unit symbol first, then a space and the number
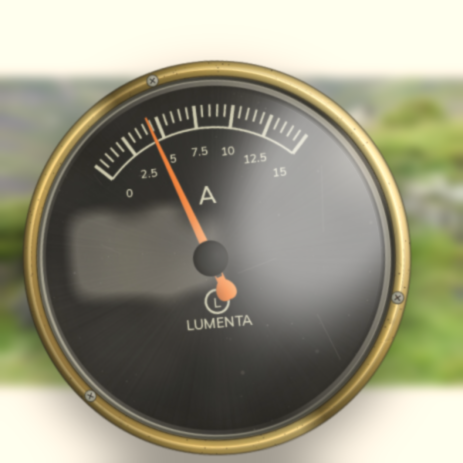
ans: A 4.5
